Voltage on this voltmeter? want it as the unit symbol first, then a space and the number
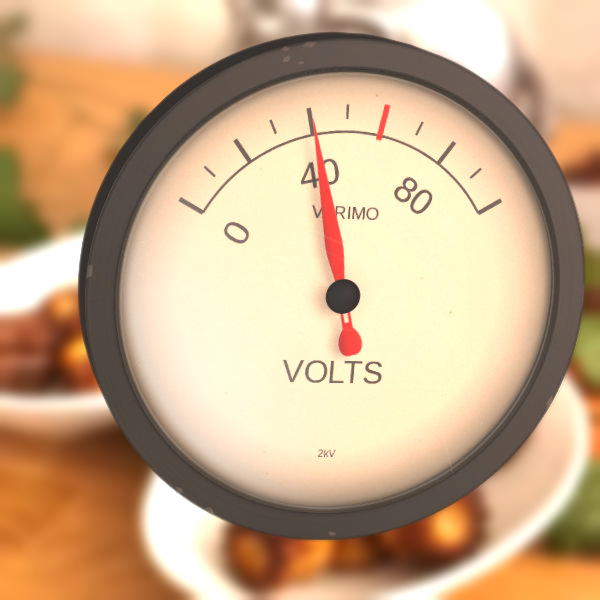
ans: V 40
